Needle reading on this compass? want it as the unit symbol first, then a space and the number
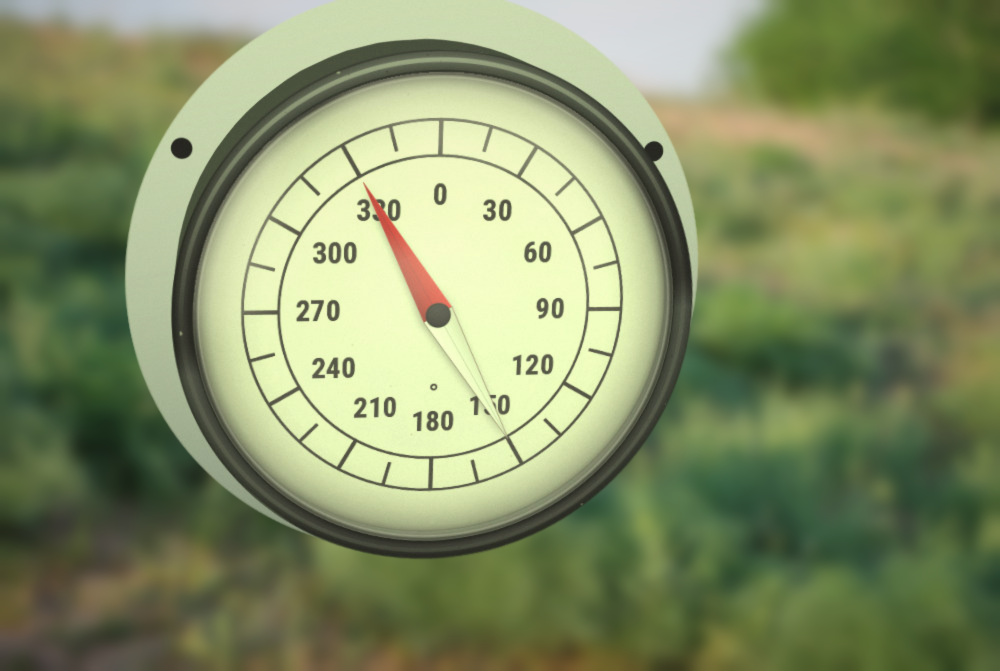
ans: ° 330
